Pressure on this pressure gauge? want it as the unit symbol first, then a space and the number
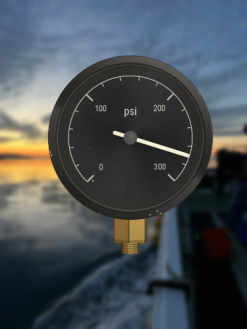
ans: psi 270
